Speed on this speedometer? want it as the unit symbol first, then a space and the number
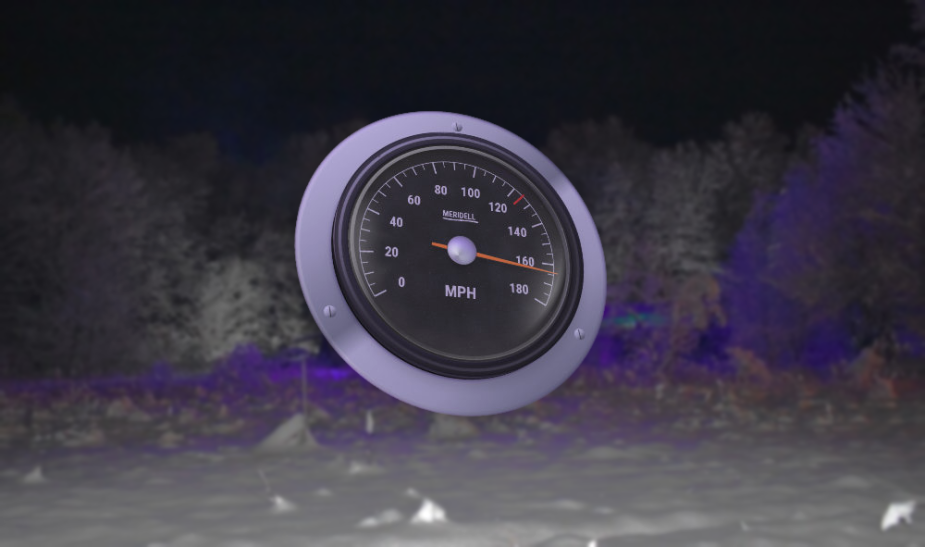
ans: mph 165
